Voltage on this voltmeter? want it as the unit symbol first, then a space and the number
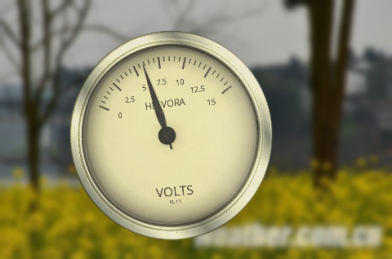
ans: V 6
